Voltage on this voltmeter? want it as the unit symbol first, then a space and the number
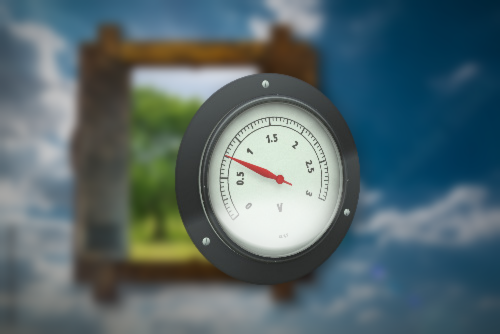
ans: V 0.75
